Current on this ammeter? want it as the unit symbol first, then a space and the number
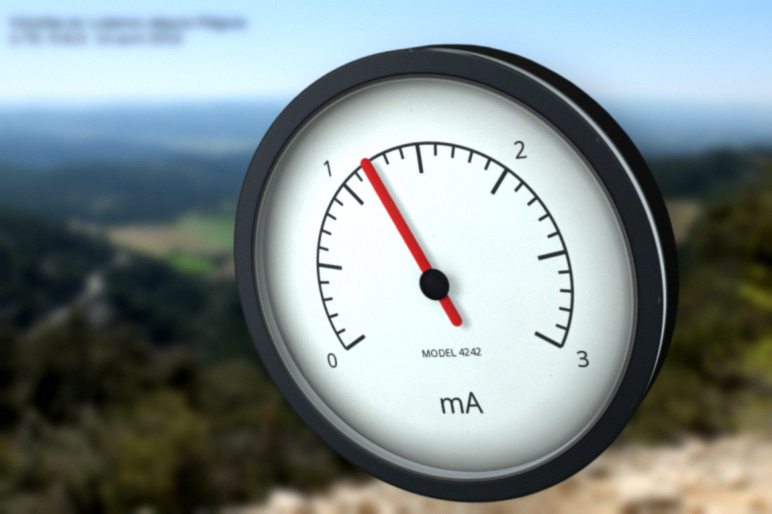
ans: mA 1.2
